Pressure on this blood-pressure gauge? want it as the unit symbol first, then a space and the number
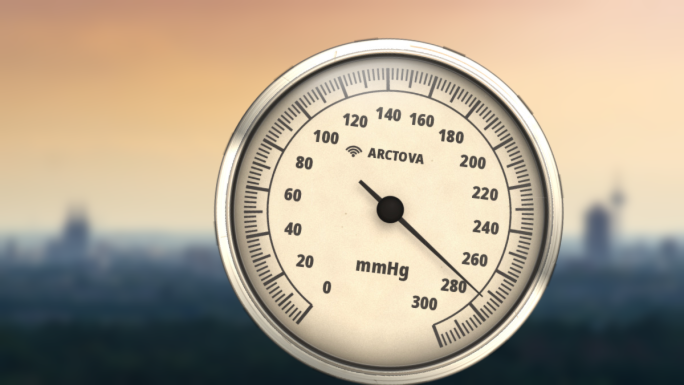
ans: mmHg 274
